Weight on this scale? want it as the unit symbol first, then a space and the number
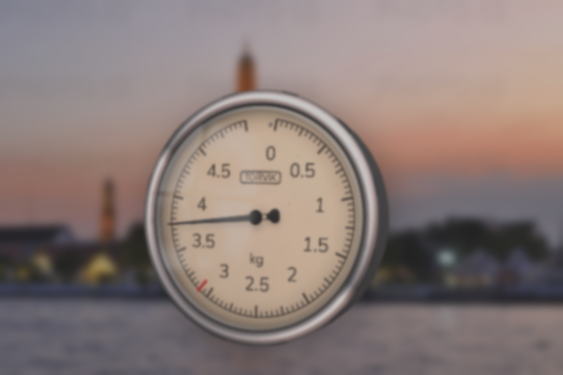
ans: kg 3.75
